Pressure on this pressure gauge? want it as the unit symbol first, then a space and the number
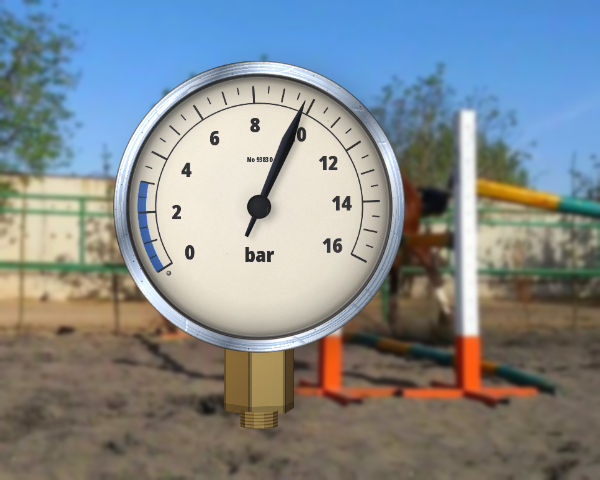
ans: bar 9.75
